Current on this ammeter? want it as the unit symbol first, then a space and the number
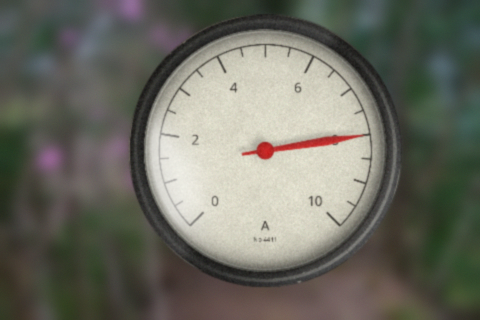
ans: A 8
